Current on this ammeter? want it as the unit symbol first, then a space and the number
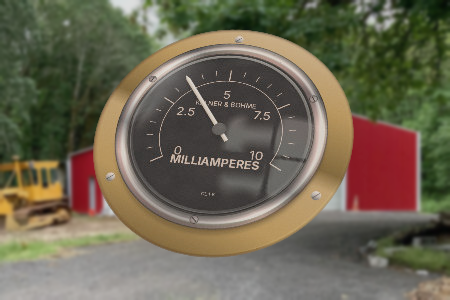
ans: mA 3.5
